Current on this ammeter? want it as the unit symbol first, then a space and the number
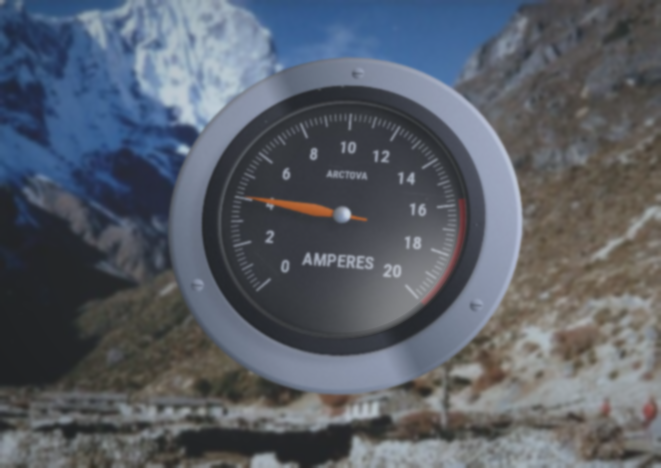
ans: A 4
